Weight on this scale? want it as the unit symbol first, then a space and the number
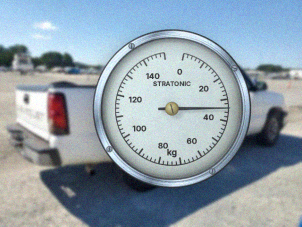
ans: kg 34
